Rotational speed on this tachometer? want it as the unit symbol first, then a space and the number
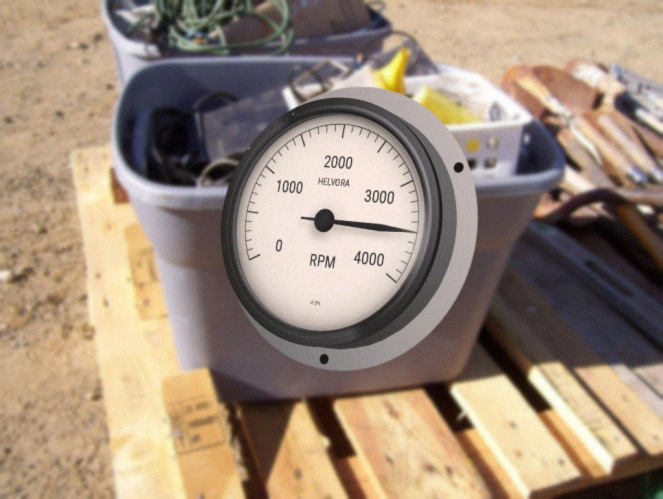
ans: rpm 3500
